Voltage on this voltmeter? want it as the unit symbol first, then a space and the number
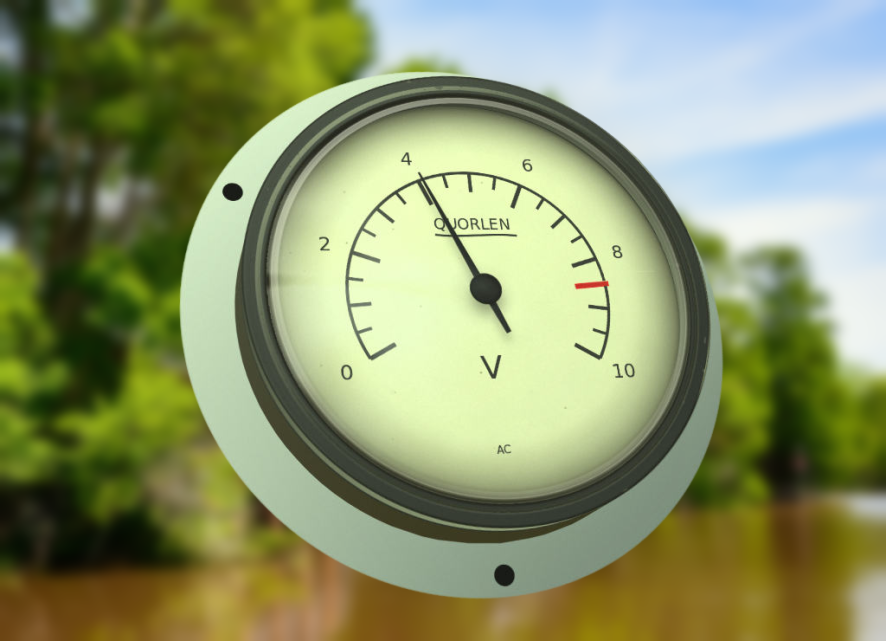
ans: V 4
